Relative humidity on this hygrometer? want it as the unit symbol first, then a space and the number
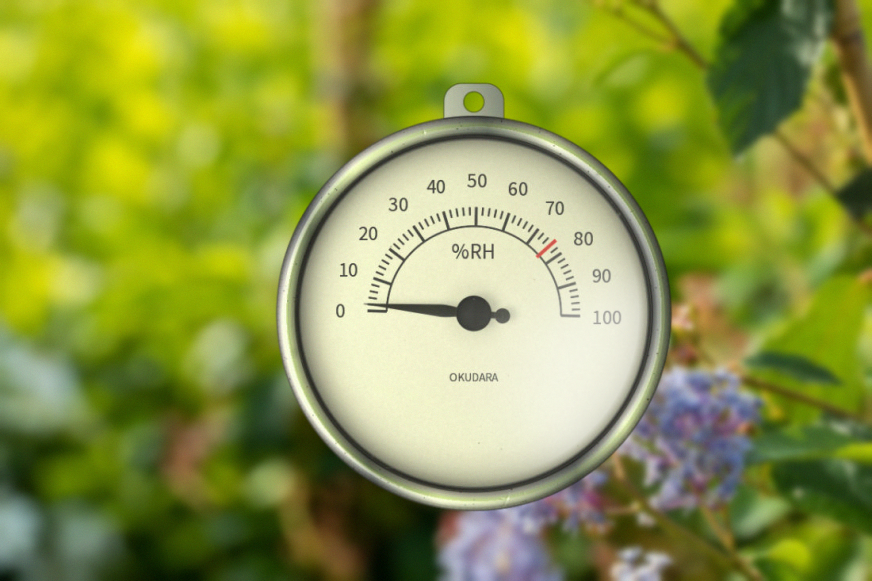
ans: % 2
